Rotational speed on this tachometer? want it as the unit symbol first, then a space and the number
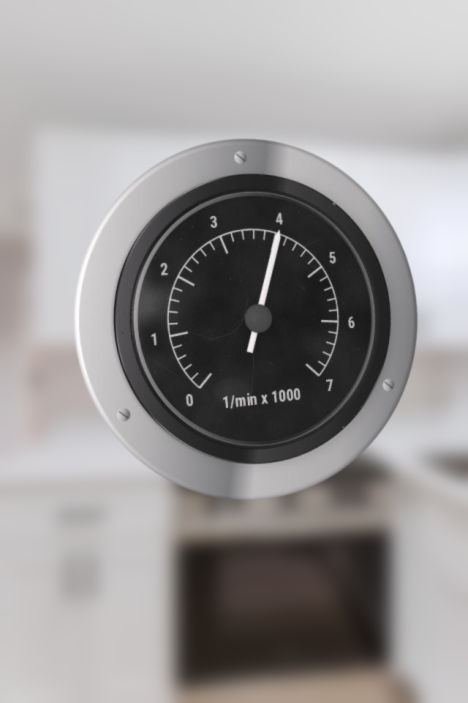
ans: rpm 4000
